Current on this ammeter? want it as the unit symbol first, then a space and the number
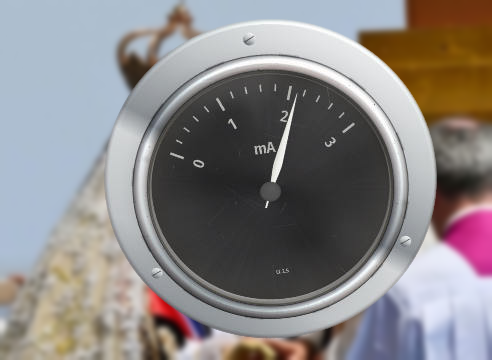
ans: mA 2.1
